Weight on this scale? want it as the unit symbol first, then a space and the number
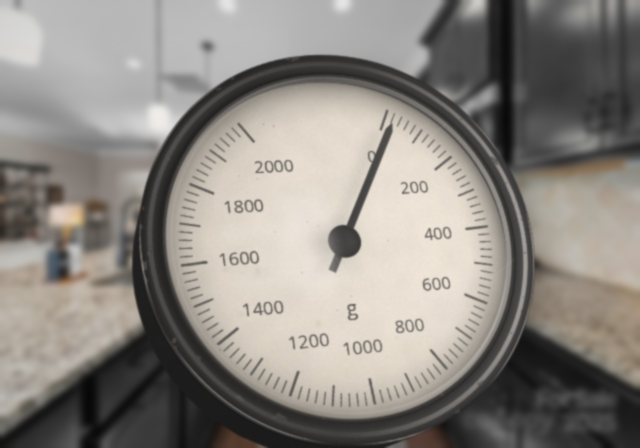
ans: g 20
